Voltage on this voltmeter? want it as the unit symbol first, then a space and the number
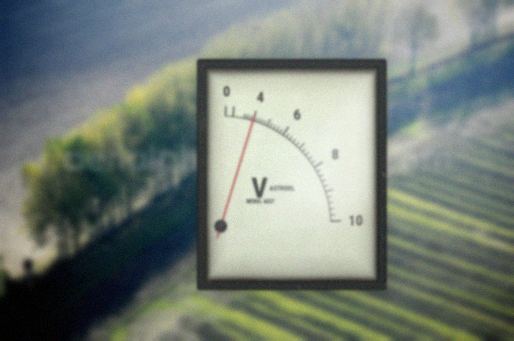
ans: V 4
